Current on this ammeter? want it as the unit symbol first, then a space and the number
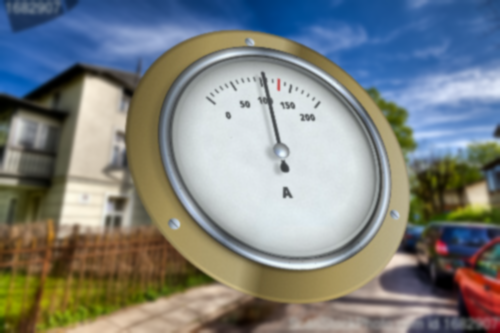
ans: A 100
